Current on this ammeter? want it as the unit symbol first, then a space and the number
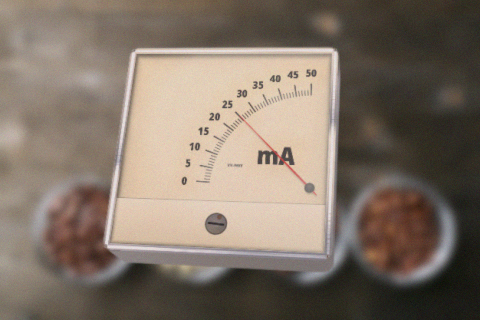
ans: mA 25
